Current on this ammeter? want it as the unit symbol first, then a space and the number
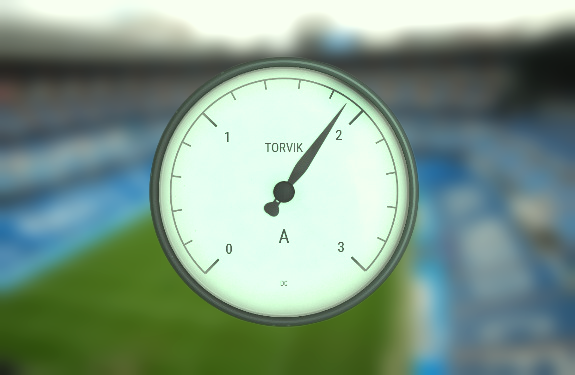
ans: A 1.9
